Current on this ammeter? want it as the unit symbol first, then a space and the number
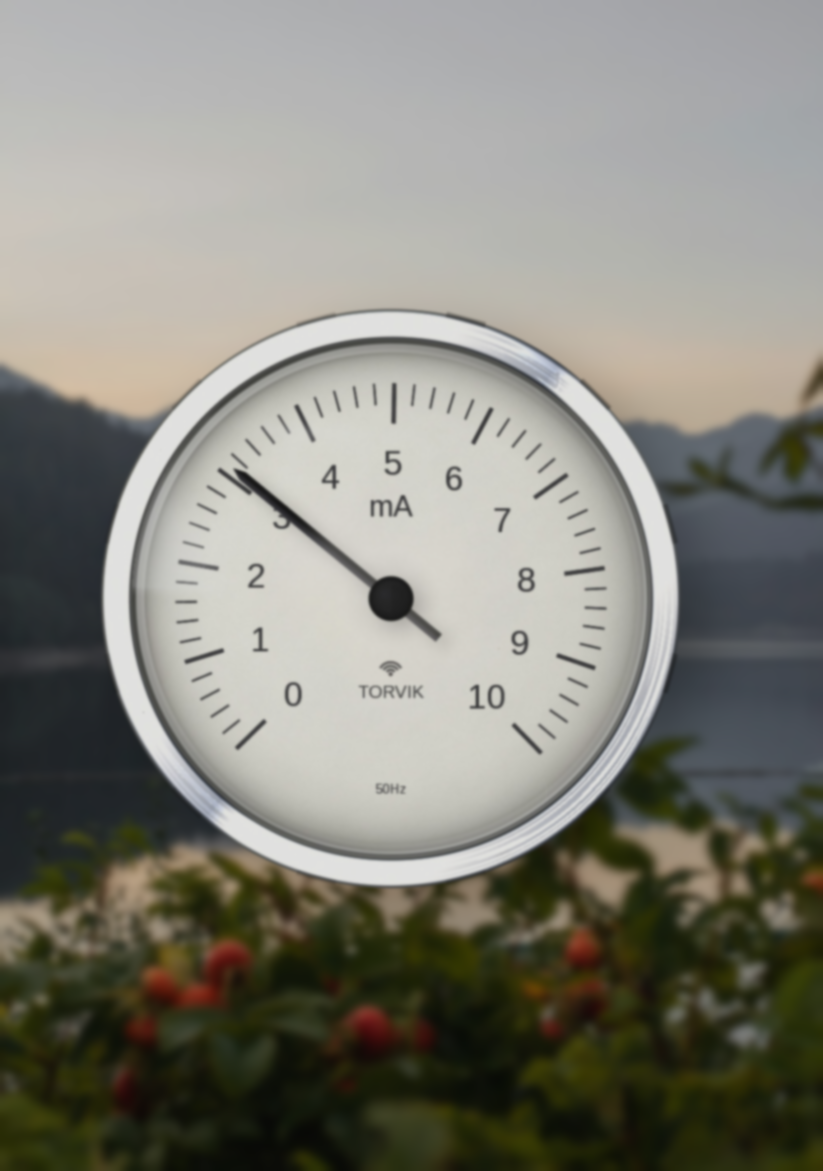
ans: mA 3.1
